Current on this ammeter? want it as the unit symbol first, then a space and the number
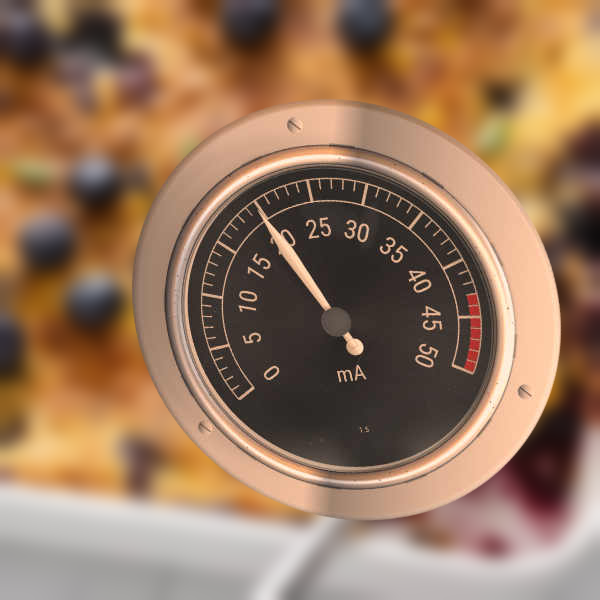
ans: mA 20
